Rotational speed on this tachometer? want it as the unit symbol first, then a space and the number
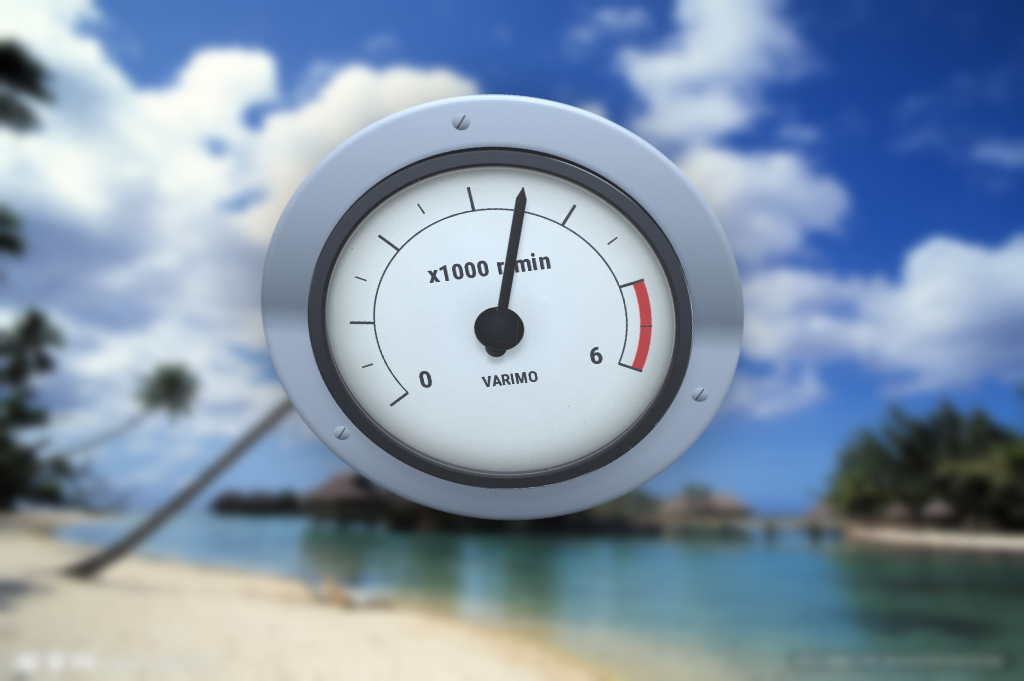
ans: rpm 3500
